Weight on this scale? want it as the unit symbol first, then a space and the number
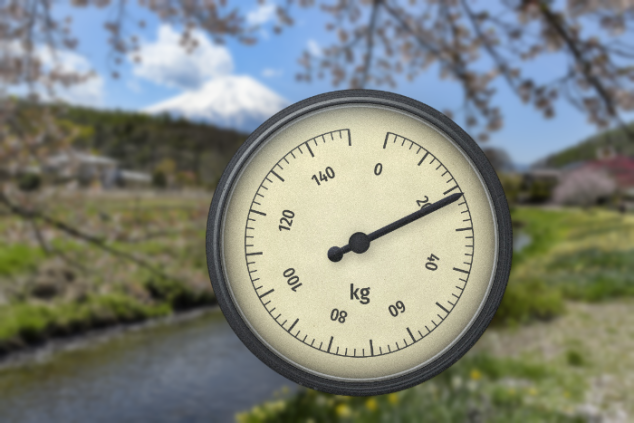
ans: kg 22
